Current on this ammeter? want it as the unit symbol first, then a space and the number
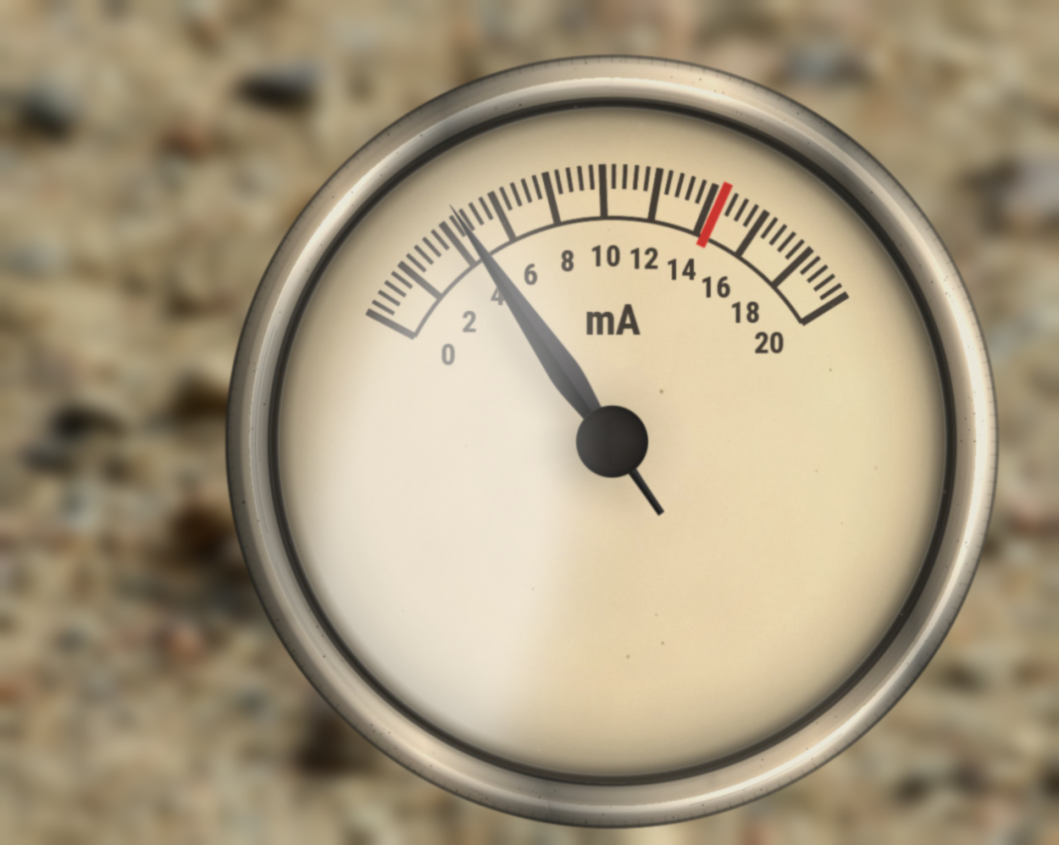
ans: mA 4.6
